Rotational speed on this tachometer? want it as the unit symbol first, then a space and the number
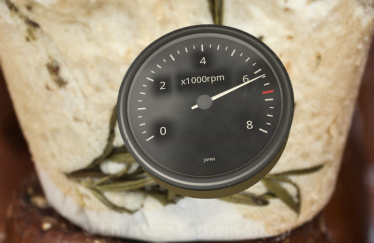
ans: rpm 6250
